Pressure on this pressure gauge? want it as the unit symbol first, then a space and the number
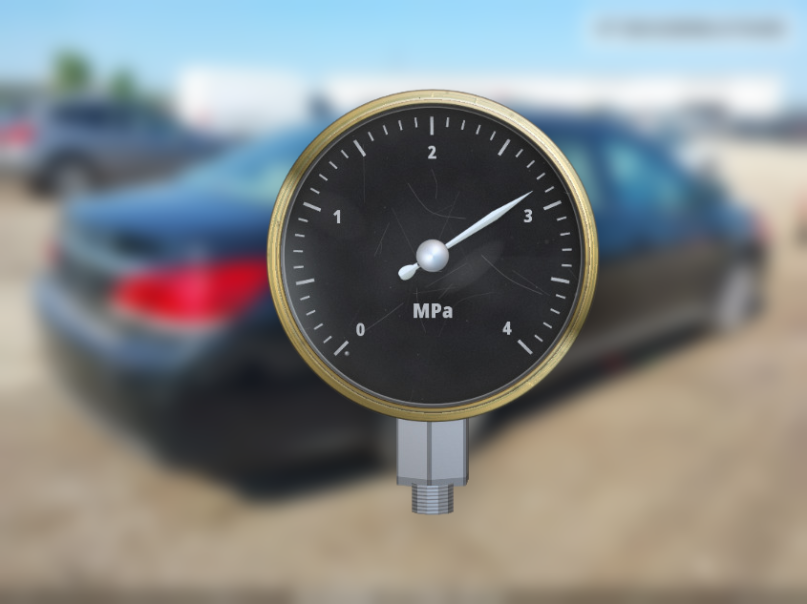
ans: MPa 2.85
